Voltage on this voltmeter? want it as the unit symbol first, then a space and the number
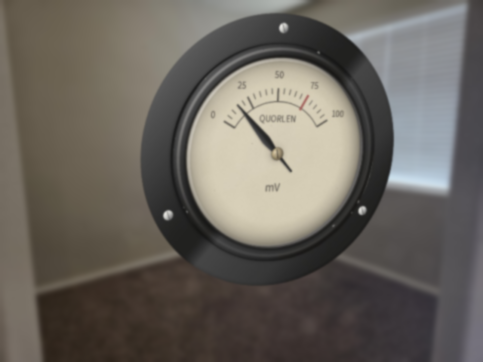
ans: mV 15
